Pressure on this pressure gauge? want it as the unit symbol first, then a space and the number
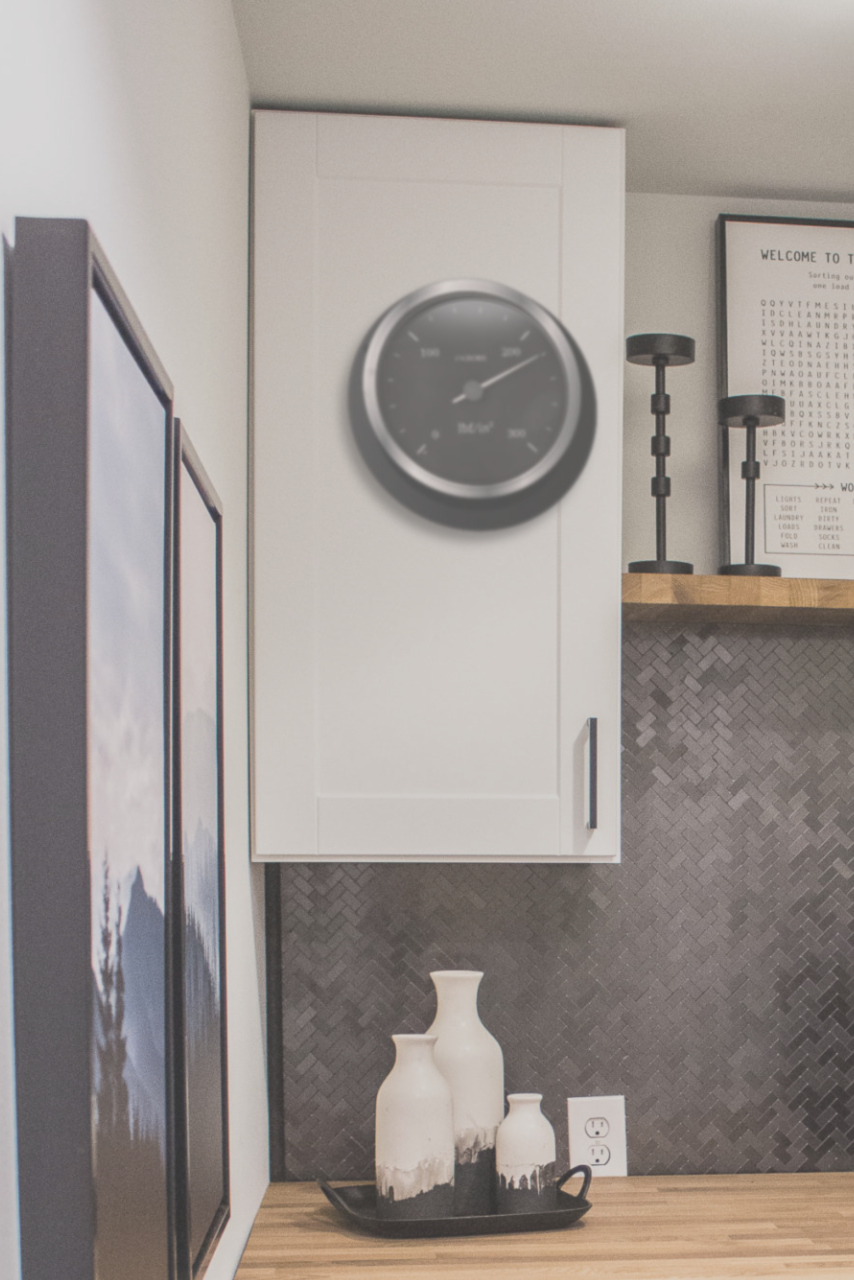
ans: psi 220
